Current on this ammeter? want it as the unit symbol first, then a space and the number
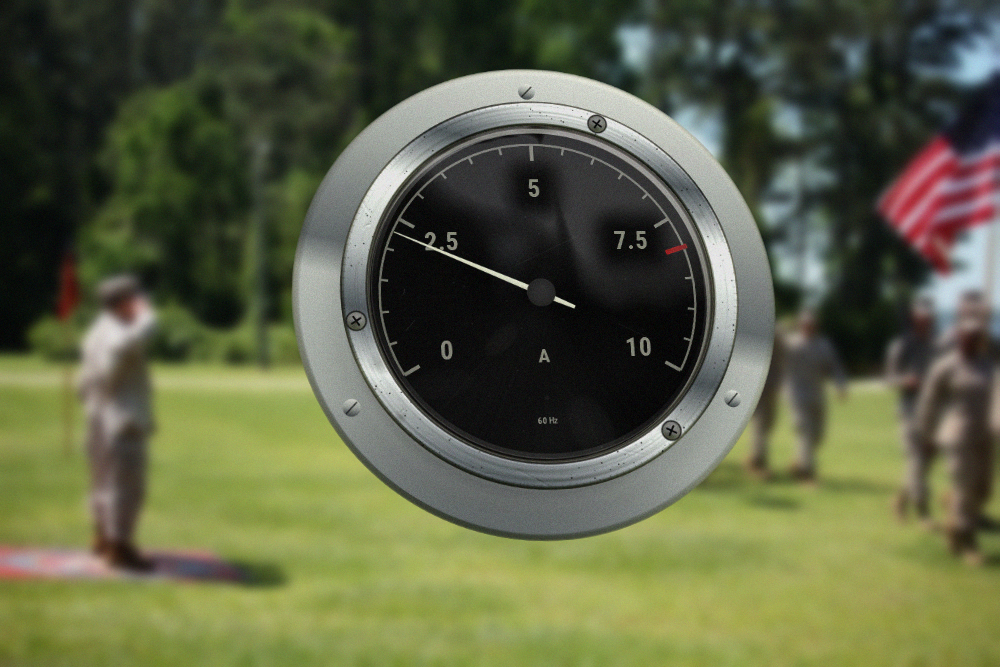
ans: A 2.25
